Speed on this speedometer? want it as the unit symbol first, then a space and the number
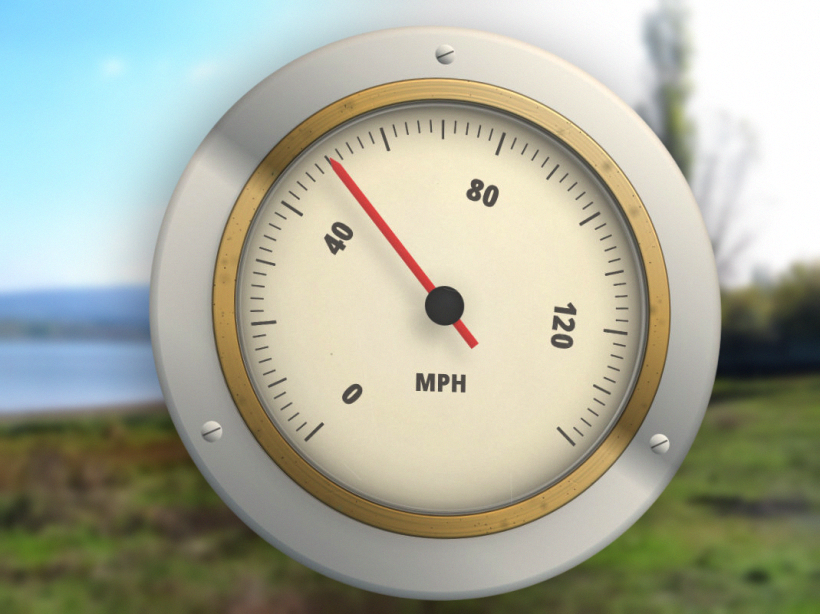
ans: mph 50
